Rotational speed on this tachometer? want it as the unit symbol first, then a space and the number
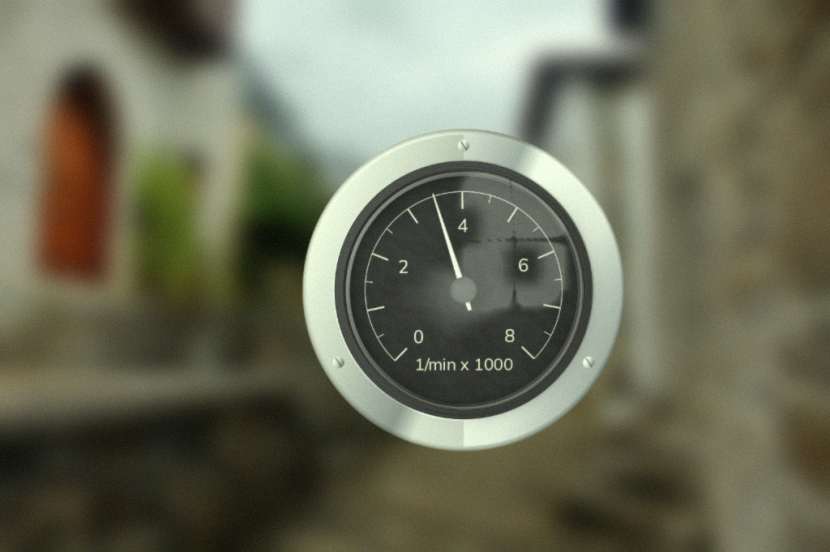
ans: rpm 3500
